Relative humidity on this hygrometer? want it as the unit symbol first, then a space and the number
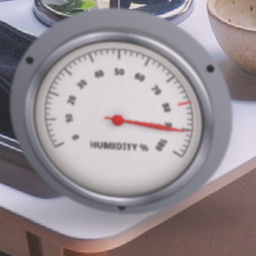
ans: % 90
